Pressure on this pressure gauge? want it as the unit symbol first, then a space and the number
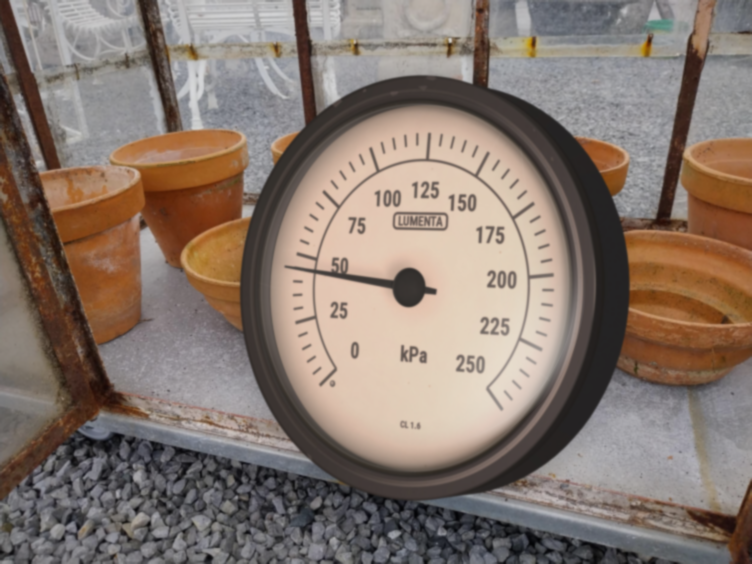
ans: kPa 45
